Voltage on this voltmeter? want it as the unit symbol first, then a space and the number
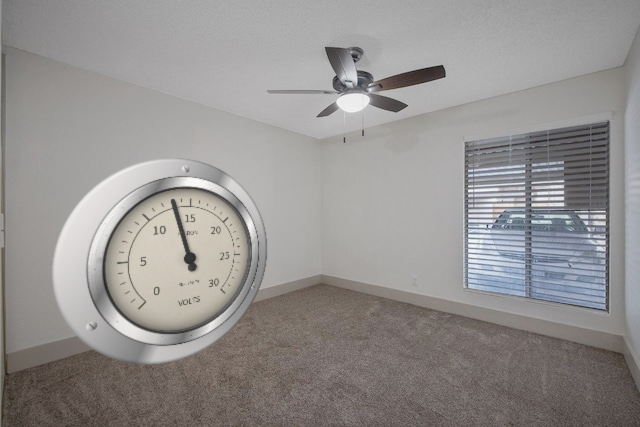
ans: V 13
